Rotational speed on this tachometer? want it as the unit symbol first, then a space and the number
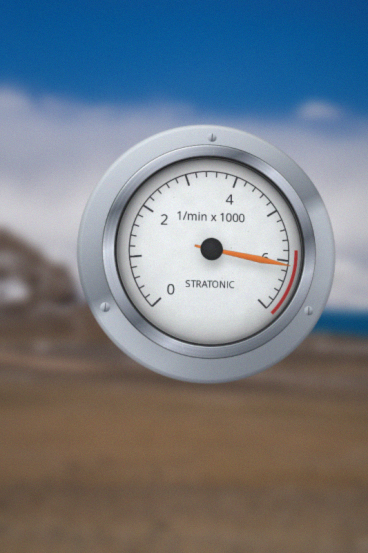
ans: rpm 6100
